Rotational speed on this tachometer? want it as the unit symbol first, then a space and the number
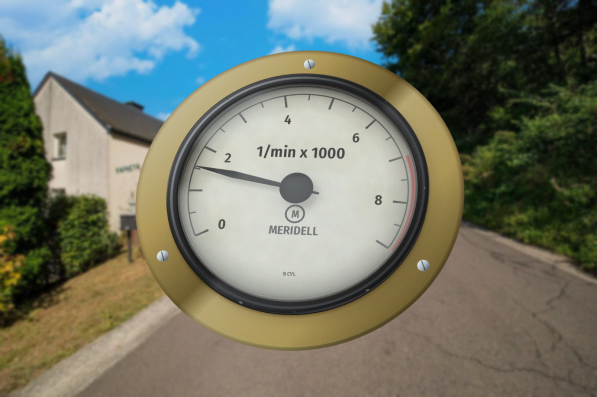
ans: rpm 1500
